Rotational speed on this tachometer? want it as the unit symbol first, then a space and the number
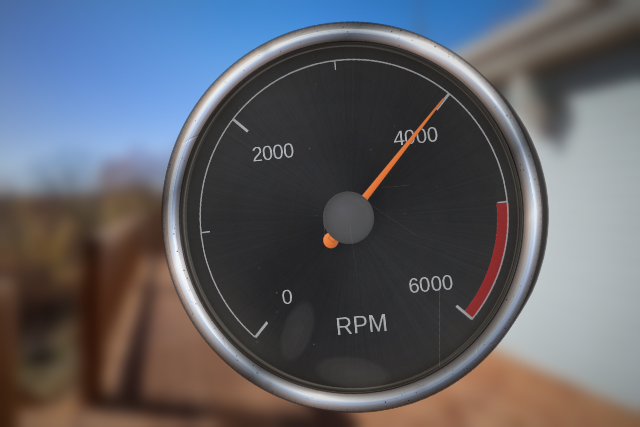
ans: rpm 4000
